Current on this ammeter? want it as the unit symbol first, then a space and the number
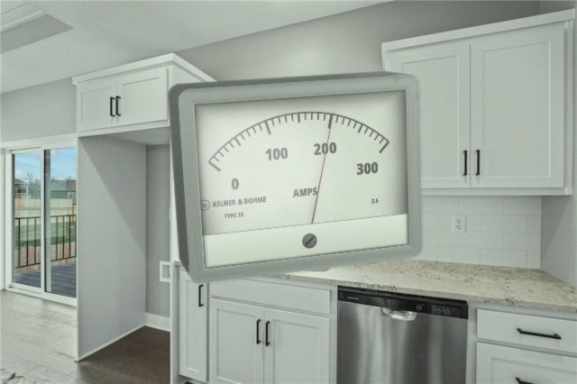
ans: A 200
